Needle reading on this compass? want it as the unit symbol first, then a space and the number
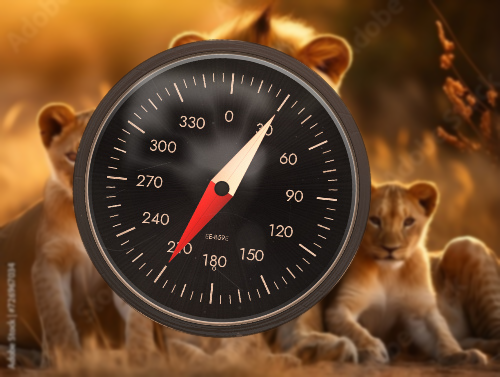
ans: ° 210
